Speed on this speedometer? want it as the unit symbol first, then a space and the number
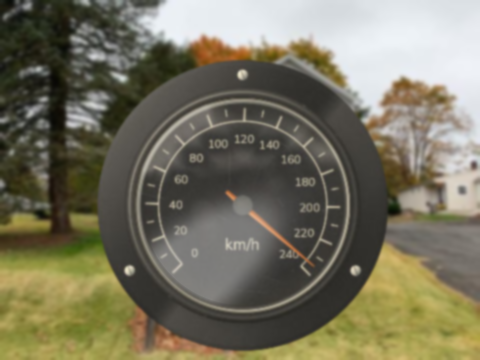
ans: km/h 235
